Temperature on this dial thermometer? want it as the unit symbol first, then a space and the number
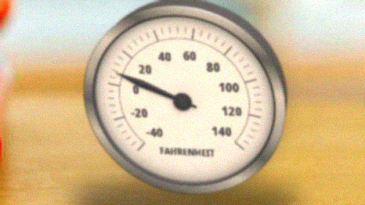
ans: °F 8
